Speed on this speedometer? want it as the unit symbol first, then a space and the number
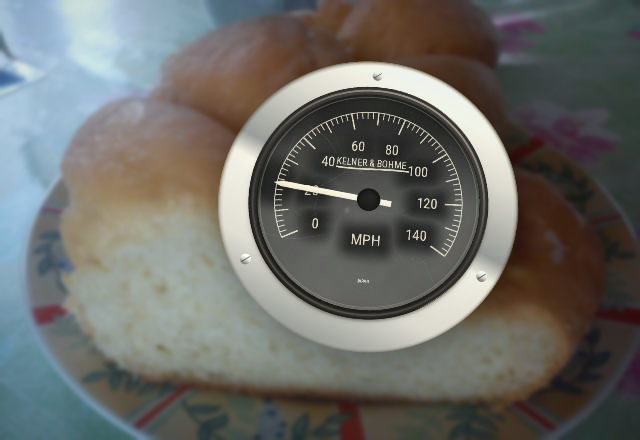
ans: mph 20
